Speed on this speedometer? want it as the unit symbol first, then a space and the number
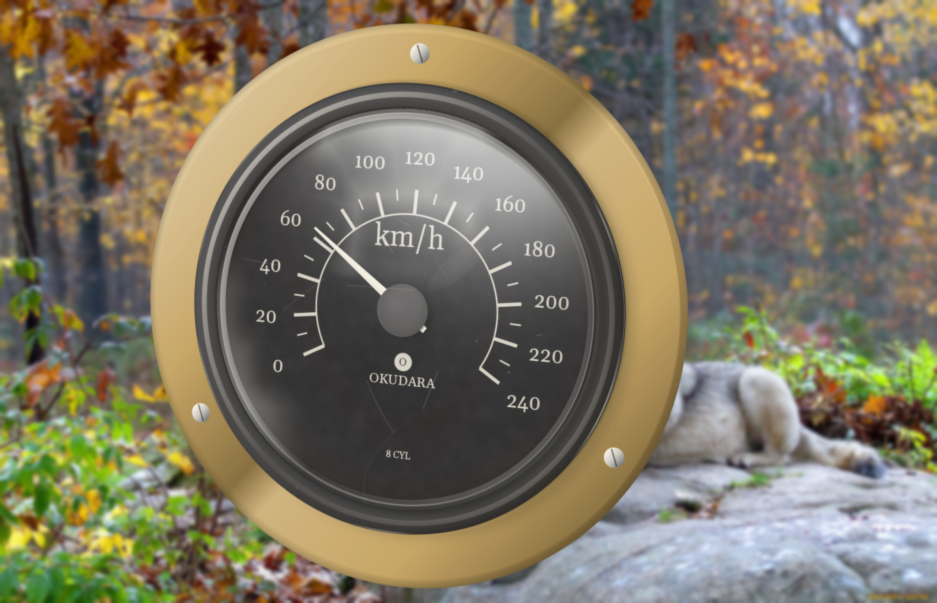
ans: km/h 65
